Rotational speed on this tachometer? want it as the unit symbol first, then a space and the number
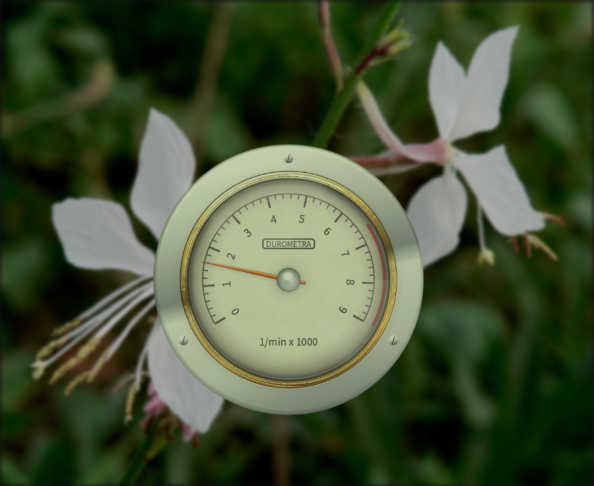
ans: rpm 1600
